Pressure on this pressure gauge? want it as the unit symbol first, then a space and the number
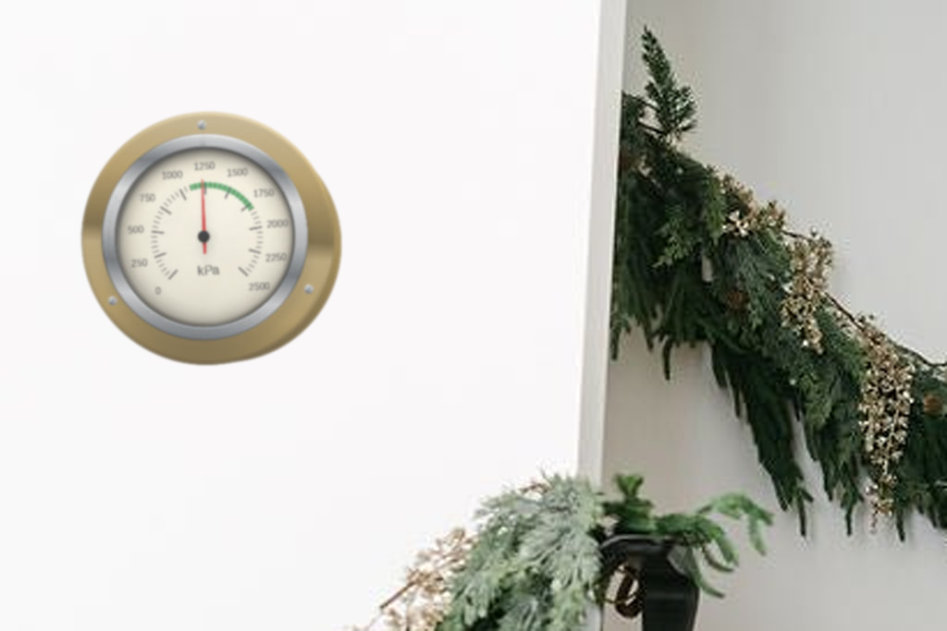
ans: kPa 1250
